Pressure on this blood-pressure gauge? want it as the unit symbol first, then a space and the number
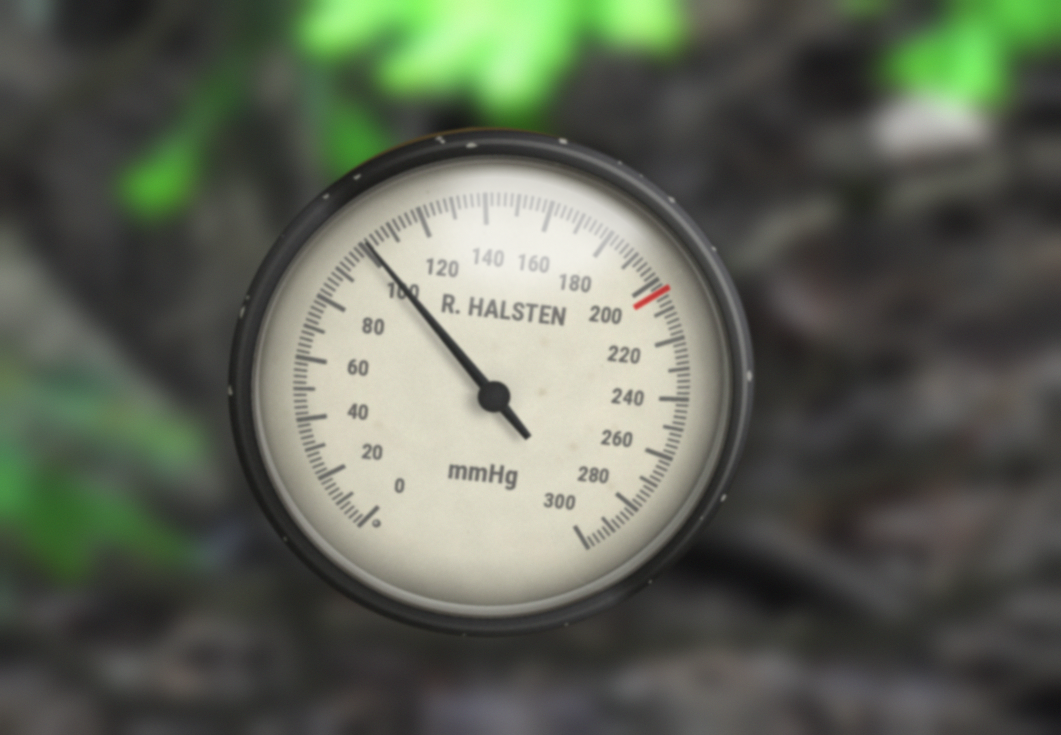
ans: mmHg 102
